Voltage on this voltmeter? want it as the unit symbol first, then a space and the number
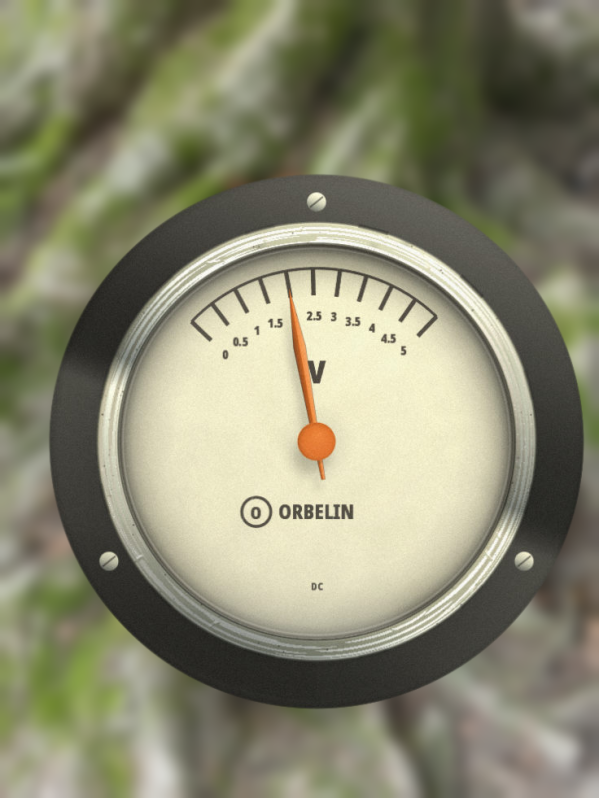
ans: V 2
